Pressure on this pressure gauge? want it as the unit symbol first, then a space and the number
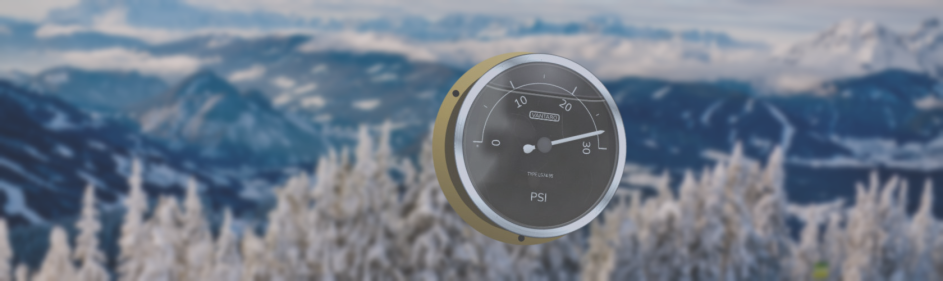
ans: psi 27.5
